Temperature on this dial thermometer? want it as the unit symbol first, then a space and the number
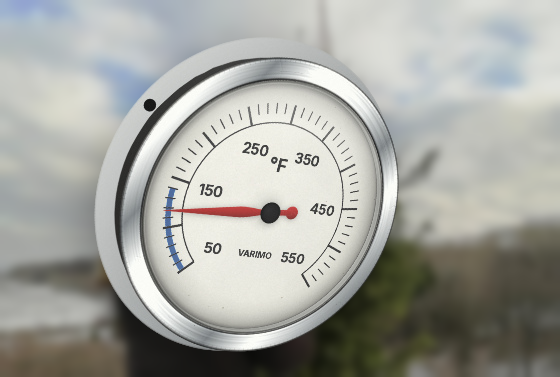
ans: °F 120
